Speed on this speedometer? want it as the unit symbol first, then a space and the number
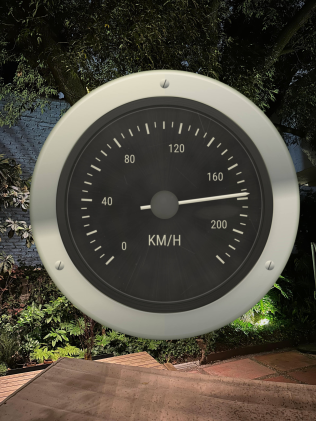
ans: km/h 177.5
